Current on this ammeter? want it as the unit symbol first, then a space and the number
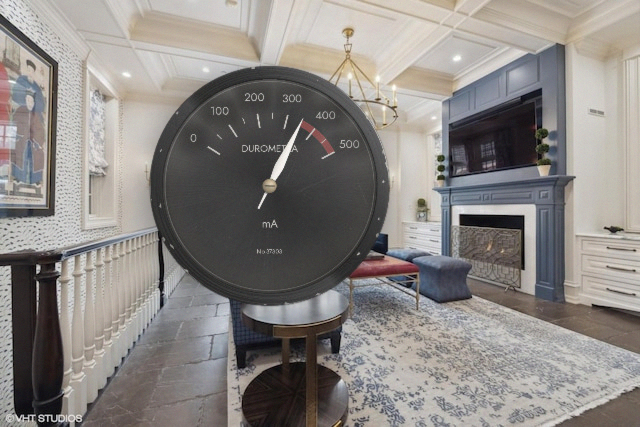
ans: mA 350
